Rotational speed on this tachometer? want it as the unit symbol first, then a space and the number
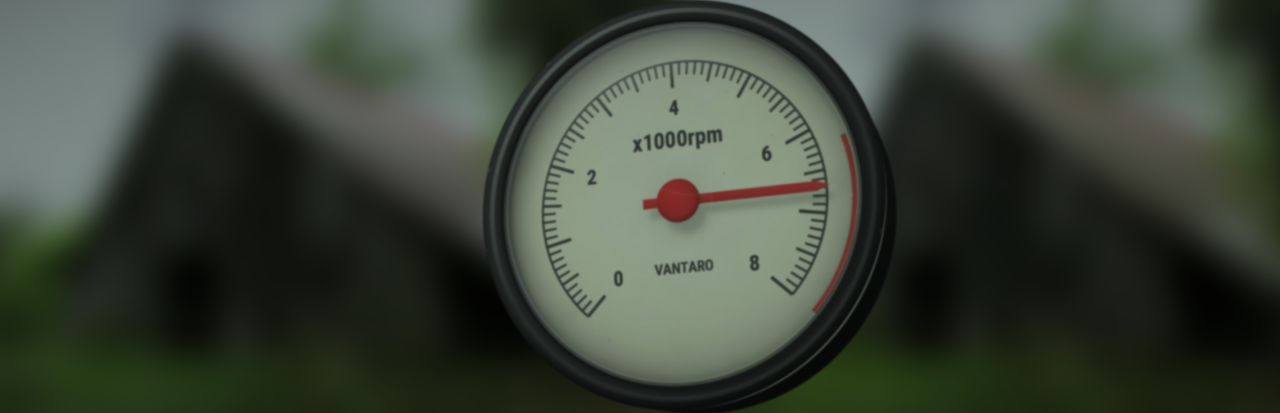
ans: rpm 6700
